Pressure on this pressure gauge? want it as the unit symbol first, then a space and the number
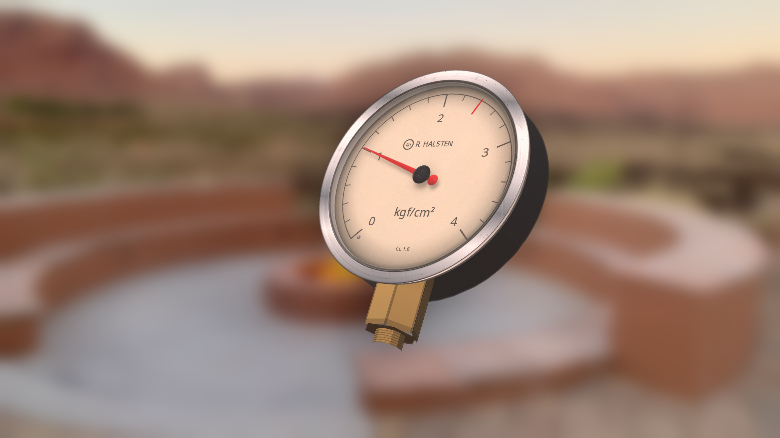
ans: kg/cm² 1
